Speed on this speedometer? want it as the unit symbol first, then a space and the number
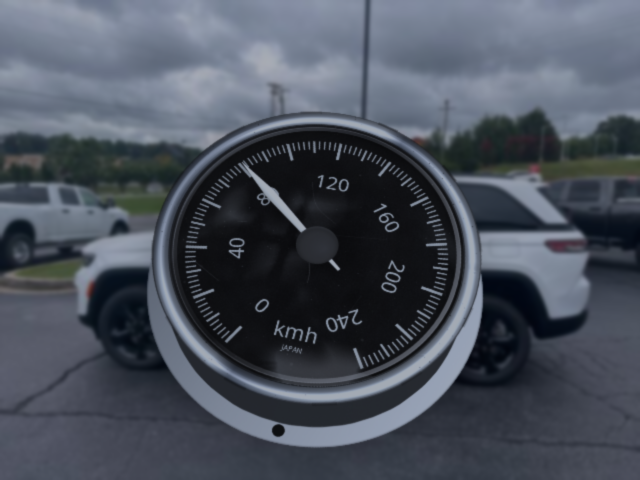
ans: km/h 80
